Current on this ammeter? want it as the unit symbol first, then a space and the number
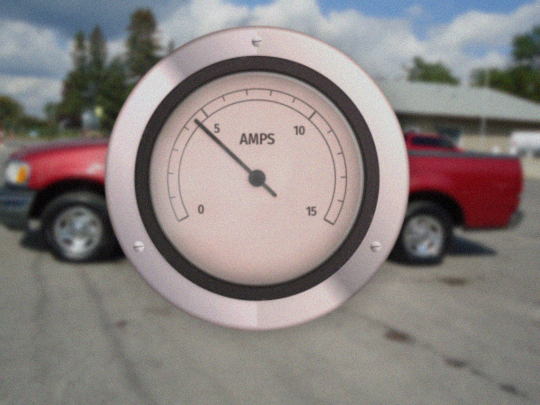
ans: A 4.5
